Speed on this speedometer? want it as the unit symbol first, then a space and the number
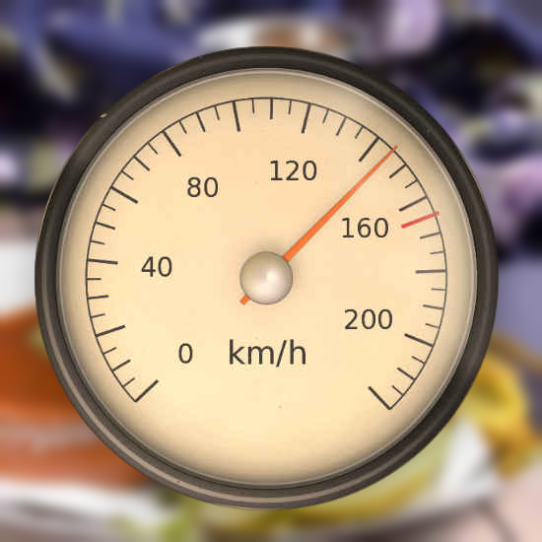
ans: km/h 145
